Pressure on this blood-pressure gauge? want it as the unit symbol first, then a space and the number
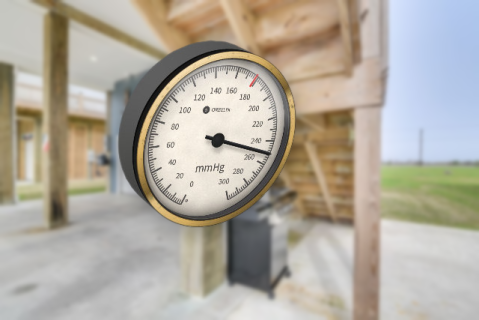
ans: mmHg 250
